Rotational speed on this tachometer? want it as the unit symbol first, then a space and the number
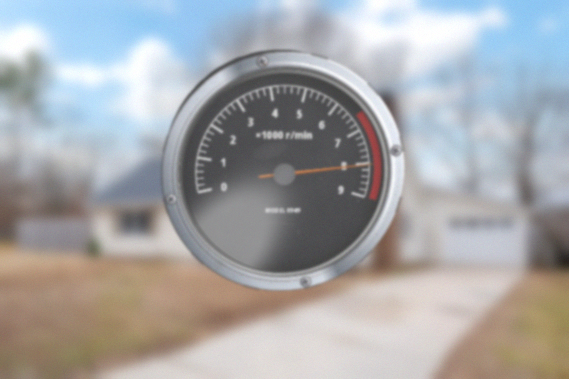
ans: rpm 8000
